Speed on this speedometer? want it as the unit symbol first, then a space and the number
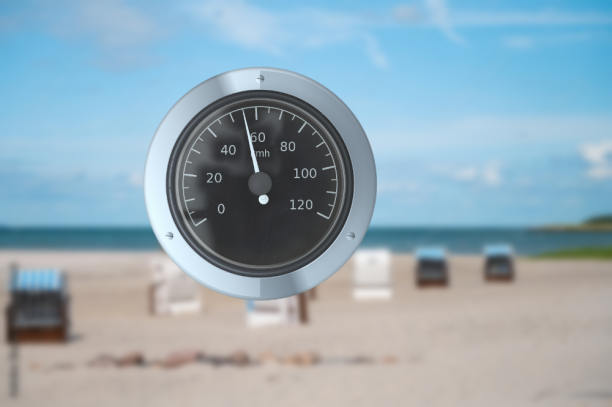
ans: km/h 55
